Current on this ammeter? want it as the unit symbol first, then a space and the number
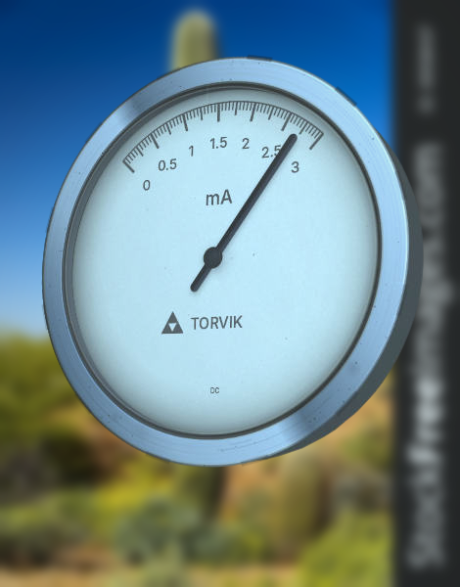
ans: mA 2.75
